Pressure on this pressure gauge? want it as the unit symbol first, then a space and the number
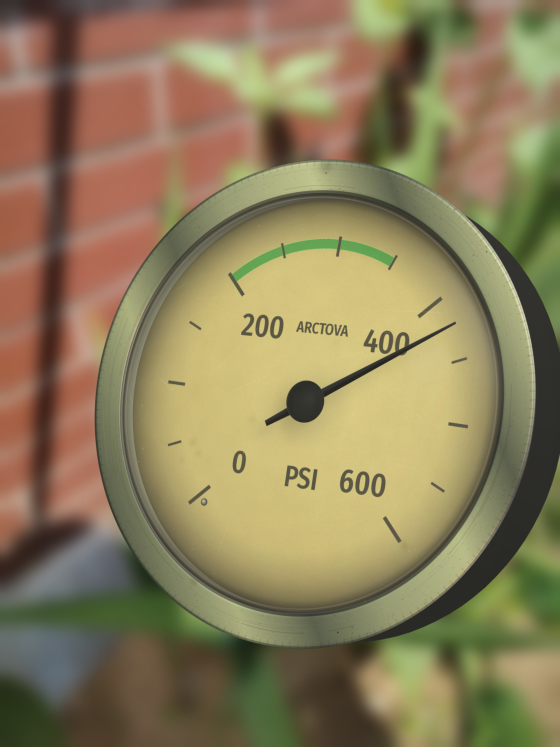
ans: psi 425
